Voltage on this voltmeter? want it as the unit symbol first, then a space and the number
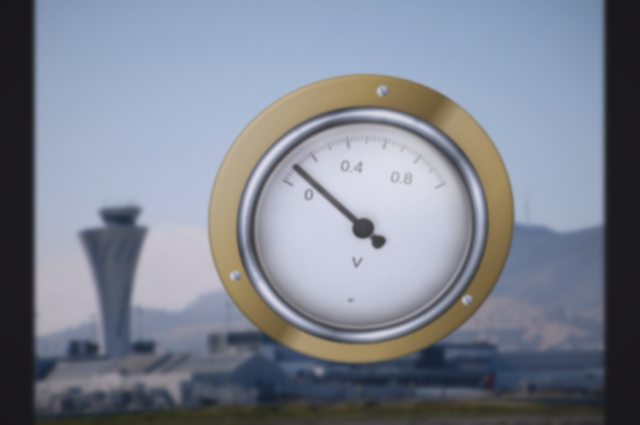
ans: V 0.1
